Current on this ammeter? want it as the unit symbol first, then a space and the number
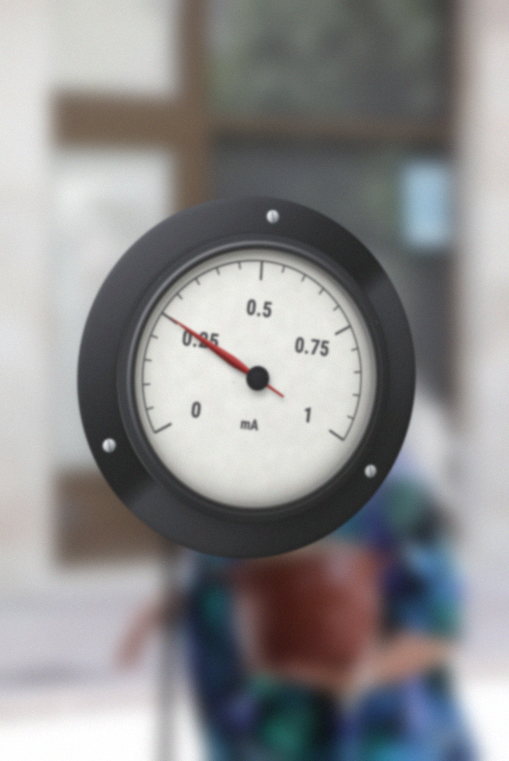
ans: mA 0.25
